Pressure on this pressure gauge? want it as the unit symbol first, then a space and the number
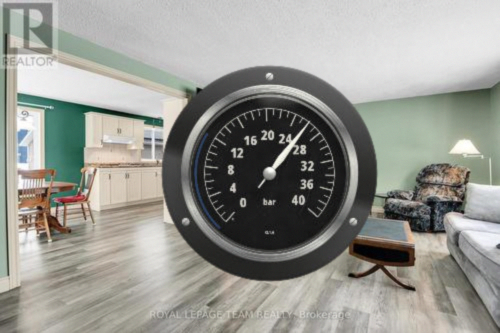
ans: bar 26
